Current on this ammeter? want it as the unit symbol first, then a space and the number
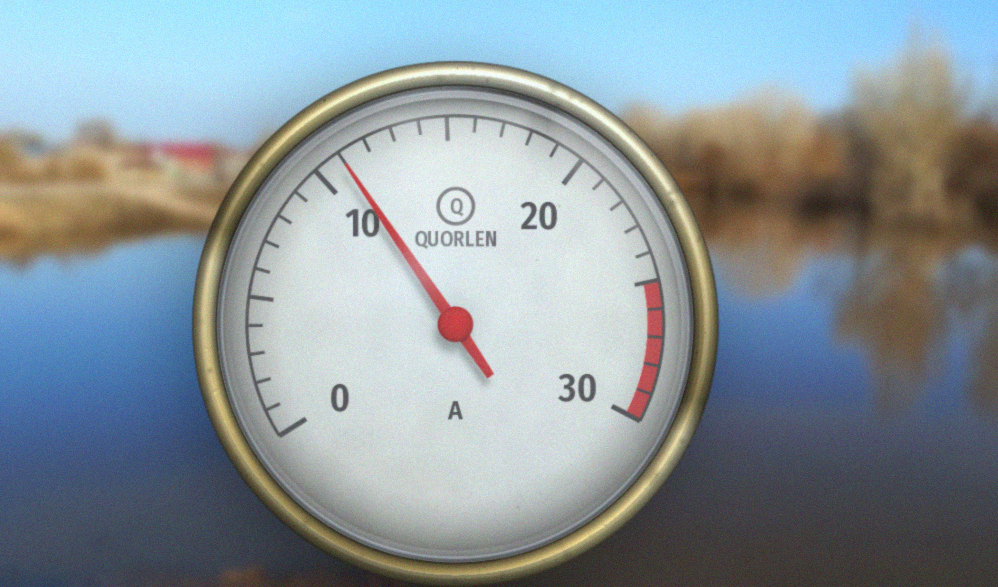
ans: A 11
